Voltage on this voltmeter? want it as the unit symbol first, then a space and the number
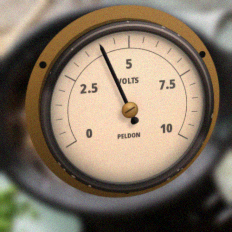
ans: V 4
